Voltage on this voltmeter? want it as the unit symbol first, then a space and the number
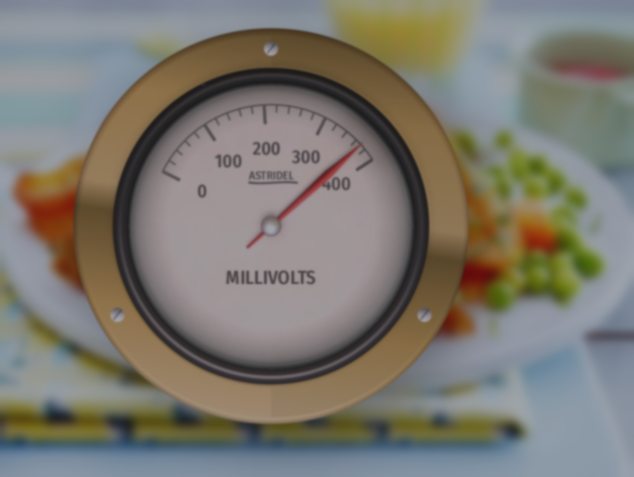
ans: mV 370
